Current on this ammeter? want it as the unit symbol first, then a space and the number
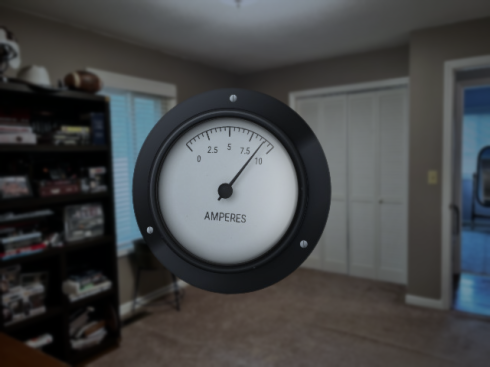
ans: A 9
